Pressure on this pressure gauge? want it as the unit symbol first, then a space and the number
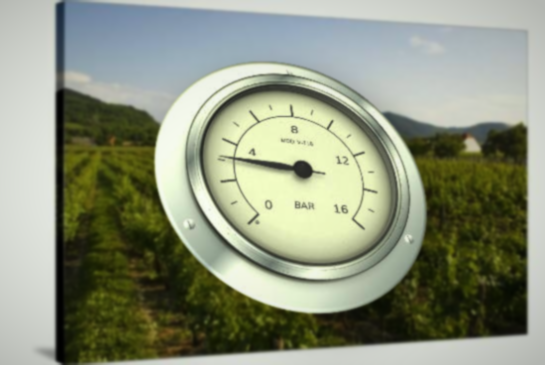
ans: bar 3
